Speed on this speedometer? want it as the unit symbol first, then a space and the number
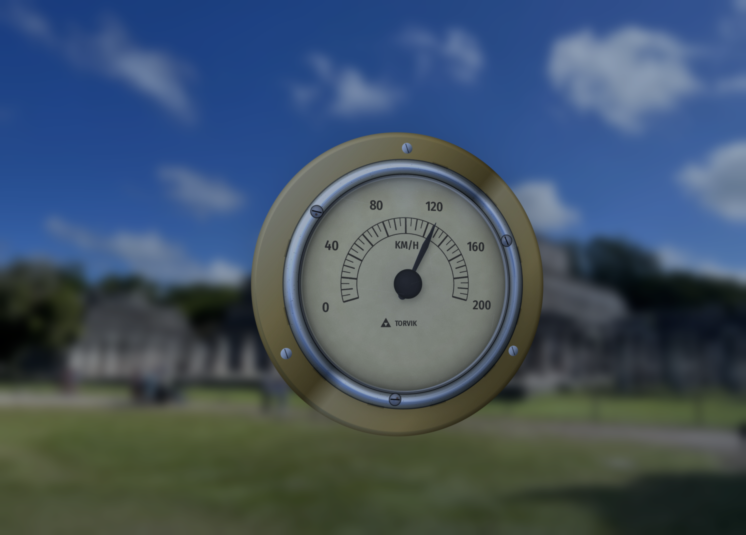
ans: km/h 125
